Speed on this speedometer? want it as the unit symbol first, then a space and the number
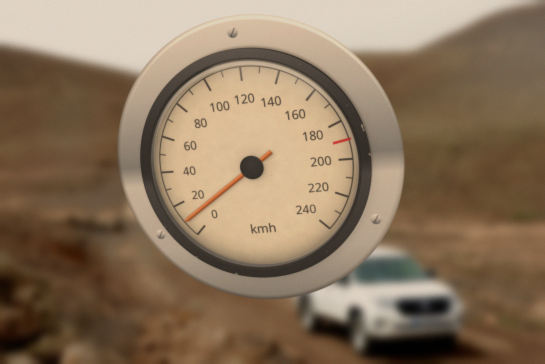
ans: km/h 10
